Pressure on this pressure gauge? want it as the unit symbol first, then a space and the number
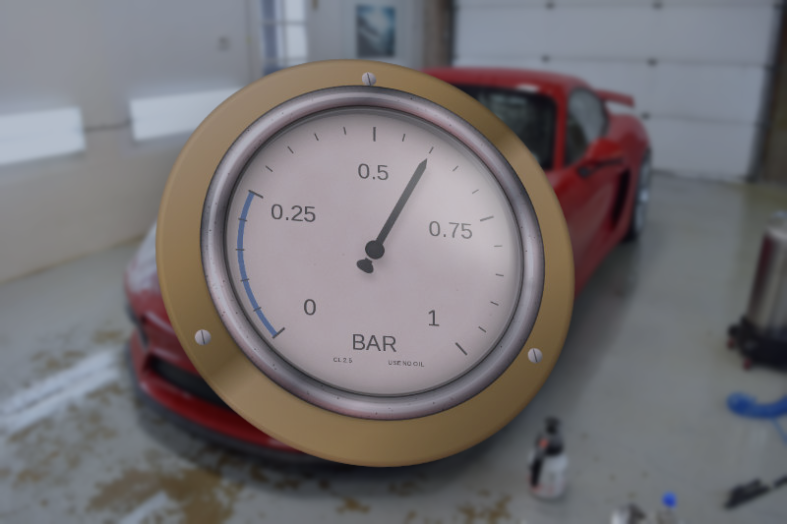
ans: bar 0.6
